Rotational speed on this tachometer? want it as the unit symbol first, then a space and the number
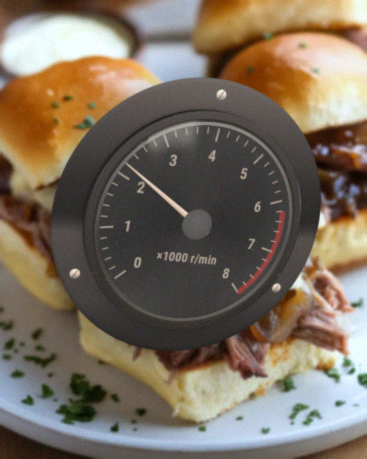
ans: rpm 2200
